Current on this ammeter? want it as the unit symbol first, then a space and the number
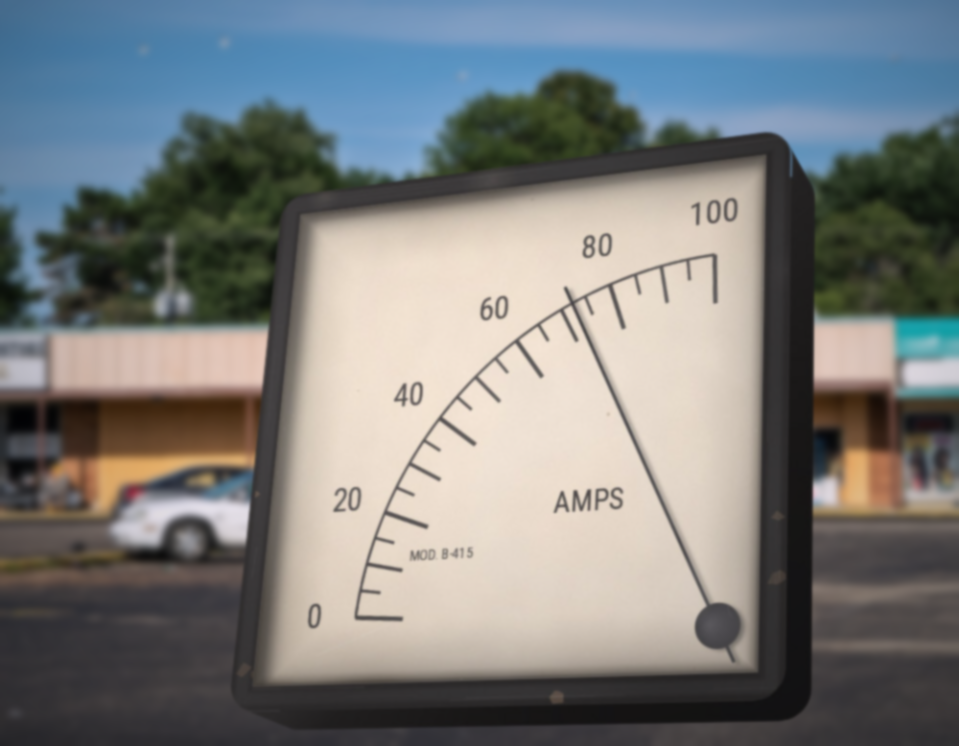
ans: A 72.5
